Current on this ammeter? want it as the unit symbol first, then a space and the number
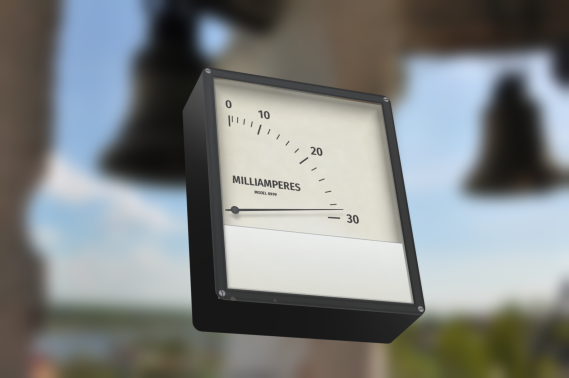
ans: mA 29
